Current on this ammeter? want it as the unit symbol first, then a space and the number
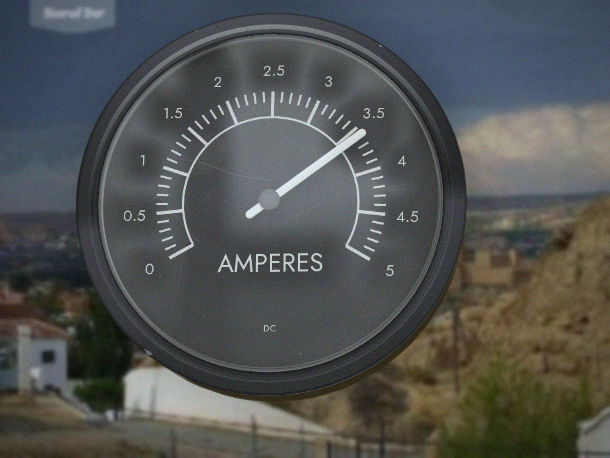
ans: A 3.6
